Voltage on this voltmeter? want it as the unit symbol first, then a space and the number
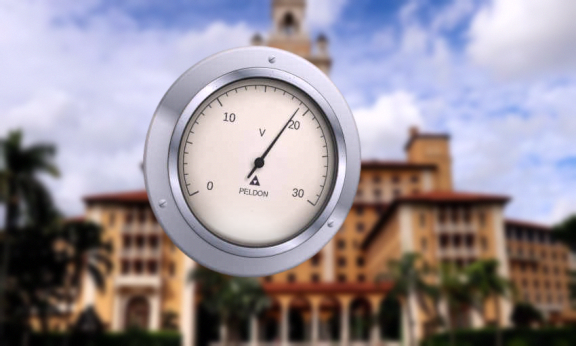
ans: V 19
